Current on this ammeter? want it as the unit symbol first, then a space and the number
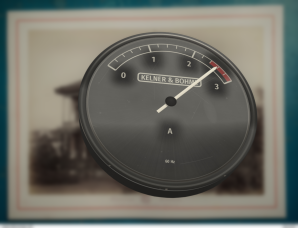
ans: A 2.6
